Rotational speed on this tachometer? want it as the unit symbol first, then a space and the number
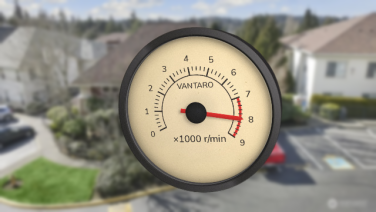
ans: rpm 8000
